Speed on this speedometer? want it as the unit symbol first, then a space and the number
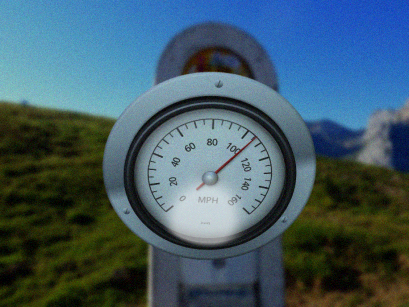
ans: mph 105
